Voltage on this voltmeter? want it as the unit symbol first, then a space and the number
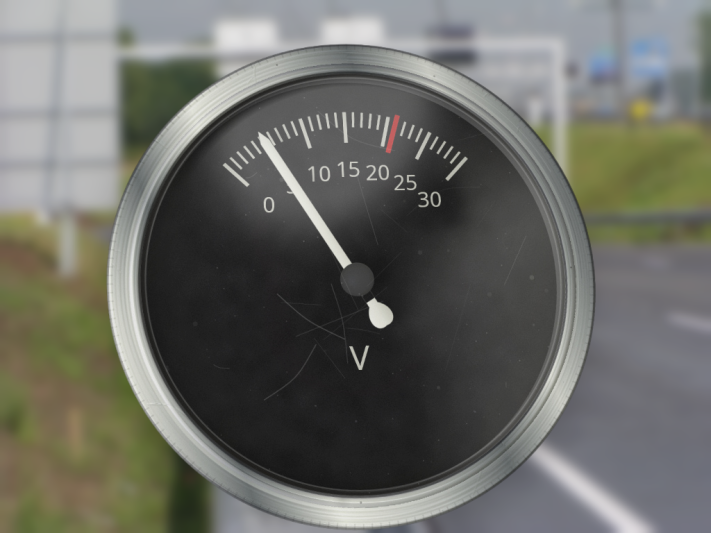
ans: V 5
